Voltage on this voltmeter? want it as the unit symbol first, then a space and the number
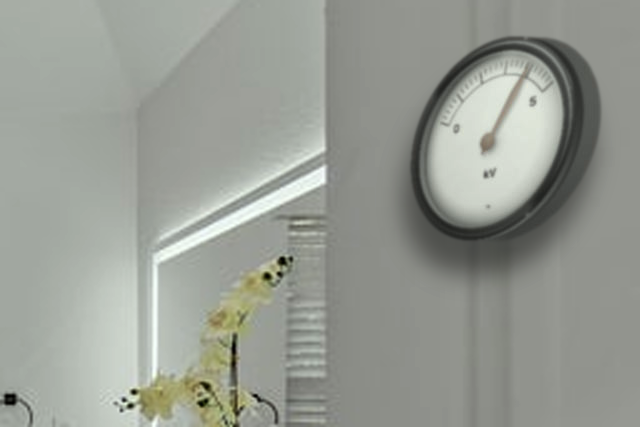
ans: kV 4
